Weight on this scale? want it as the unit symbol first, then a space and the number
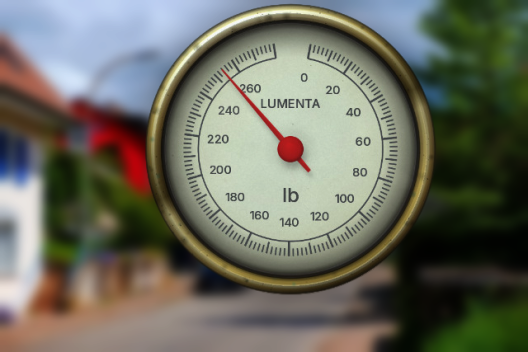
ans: lb 254
